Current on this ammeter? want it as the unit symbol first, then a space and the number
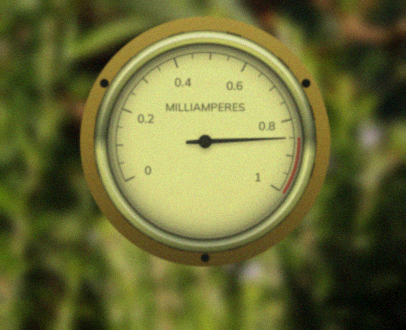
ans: mA 0.85
